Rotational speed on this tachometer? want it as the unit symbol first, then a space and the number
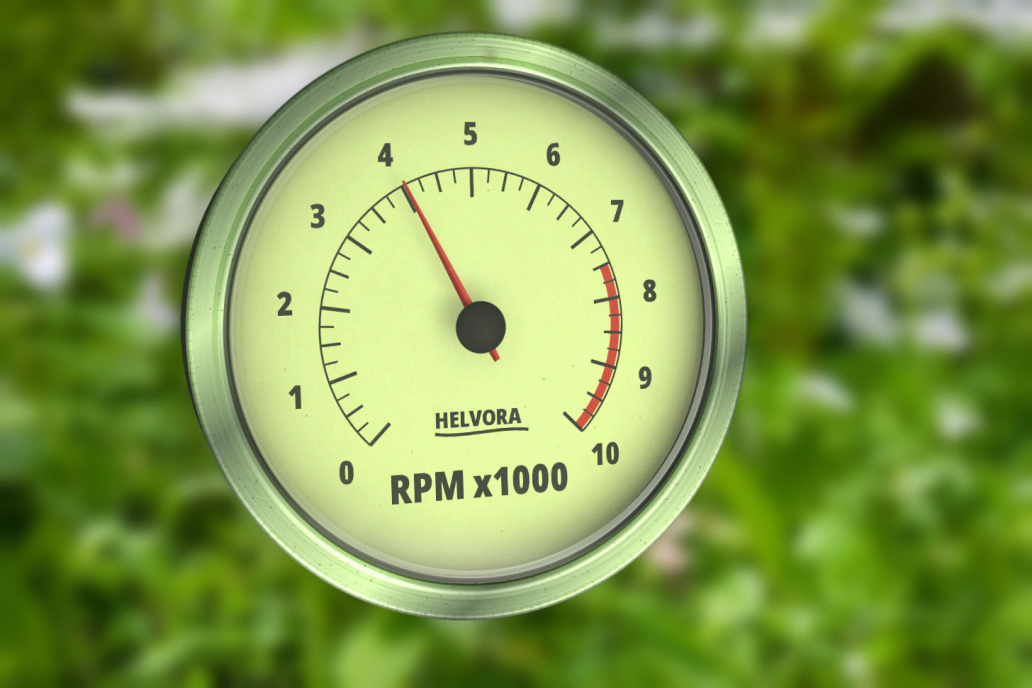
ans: rpm 4000
